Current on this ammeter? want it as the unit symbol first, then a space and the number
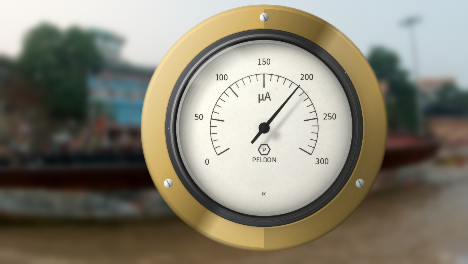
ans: µA 200
